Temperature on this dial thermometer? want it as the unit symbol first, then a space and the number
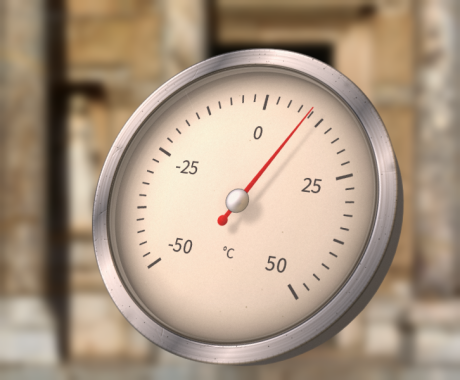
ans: °C 10
